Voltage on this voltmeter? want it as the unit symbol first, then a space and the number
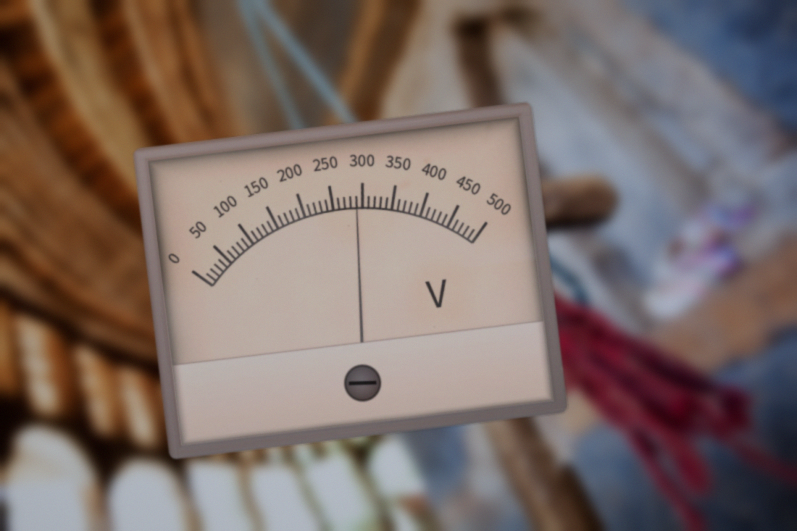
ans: V 290
